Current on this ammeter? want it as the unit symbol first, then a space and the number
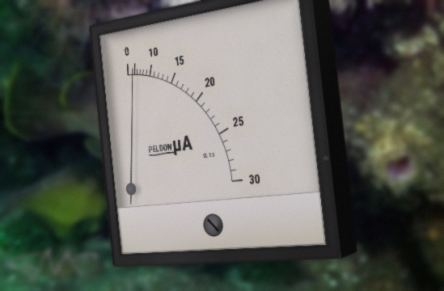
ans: µA 5
